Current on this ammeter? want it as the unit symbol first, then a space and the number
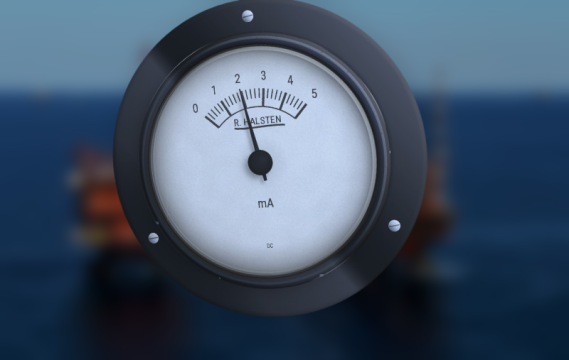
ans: mA 2
